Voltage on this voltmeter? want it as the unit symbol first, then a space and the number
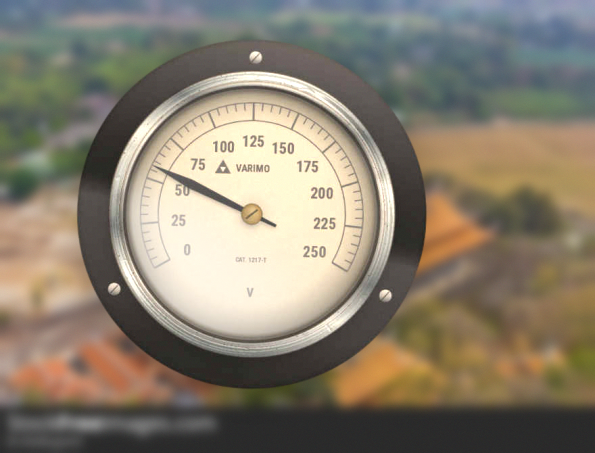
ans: V 57.5
